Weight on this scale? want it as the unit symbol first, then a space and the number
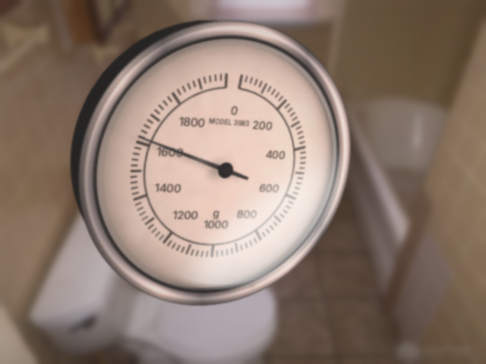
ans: g 1620
